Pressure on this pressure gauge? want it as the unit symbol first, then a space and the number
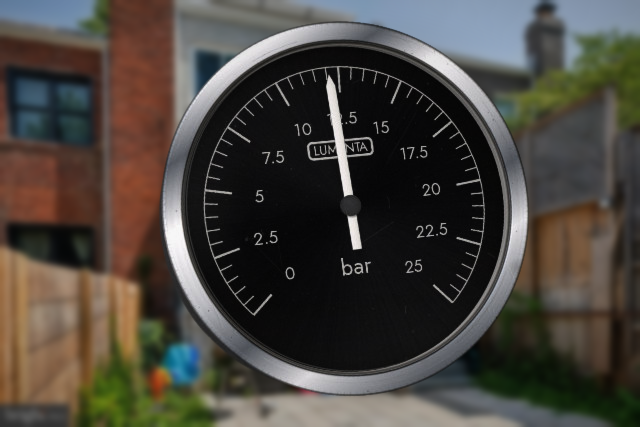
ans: bar 12
